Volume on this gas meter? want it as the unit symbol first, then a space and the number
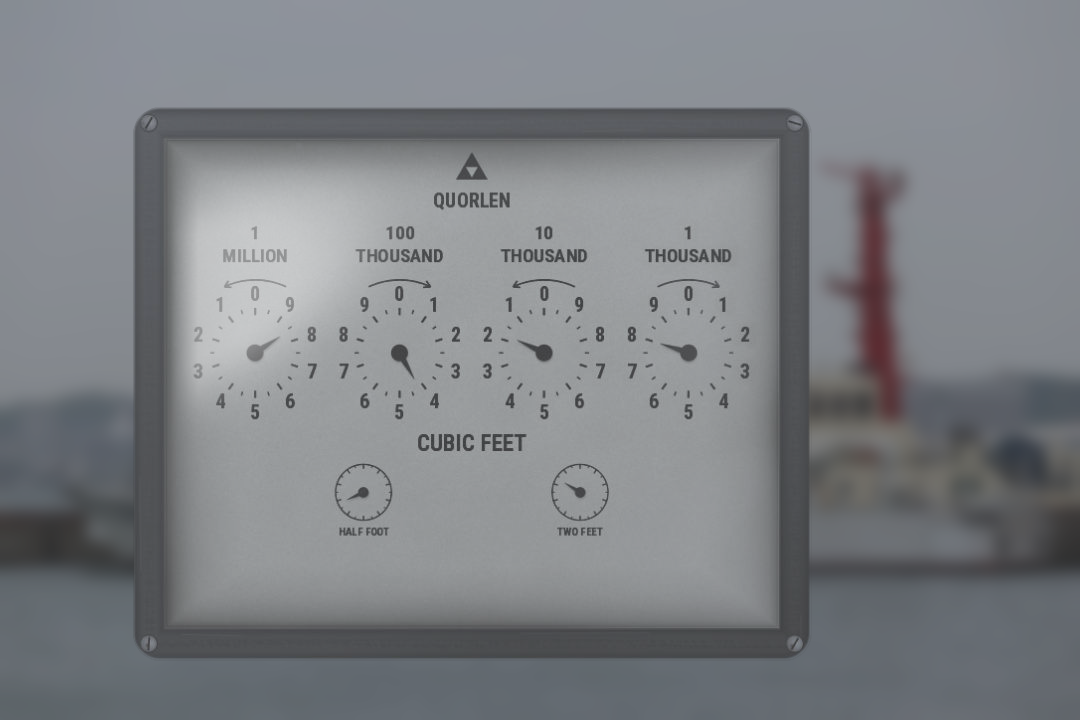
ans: ft³ 841800
